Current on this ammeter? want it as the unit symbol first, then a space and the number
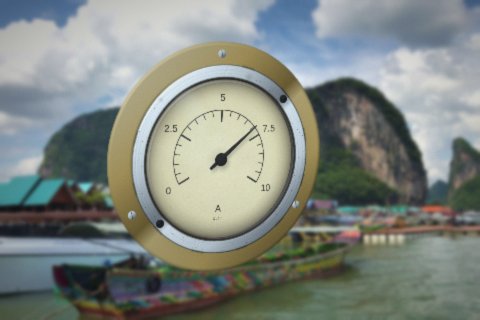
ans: A 7
